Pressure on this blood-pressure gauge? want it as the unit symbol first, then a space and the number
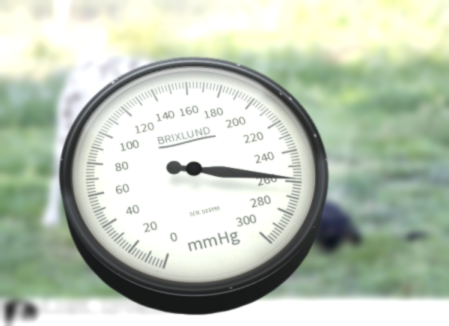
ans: mmHg 260
